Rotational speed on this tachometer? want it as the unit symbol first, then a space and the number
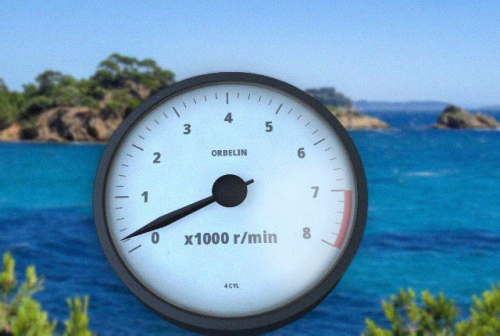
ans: rpm 200
